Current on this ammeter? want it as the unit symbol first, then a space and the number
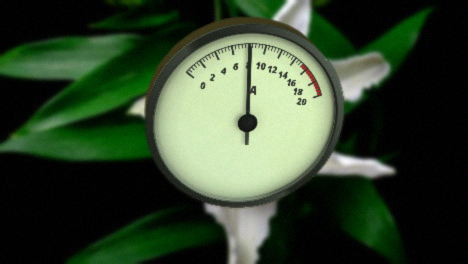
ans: A 8
